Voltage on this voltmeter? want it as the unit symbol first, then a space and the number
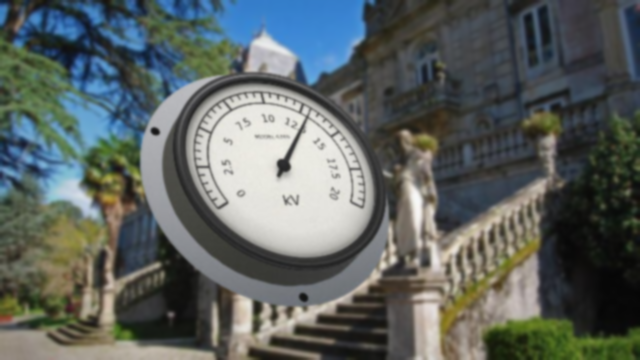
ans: kV 13
